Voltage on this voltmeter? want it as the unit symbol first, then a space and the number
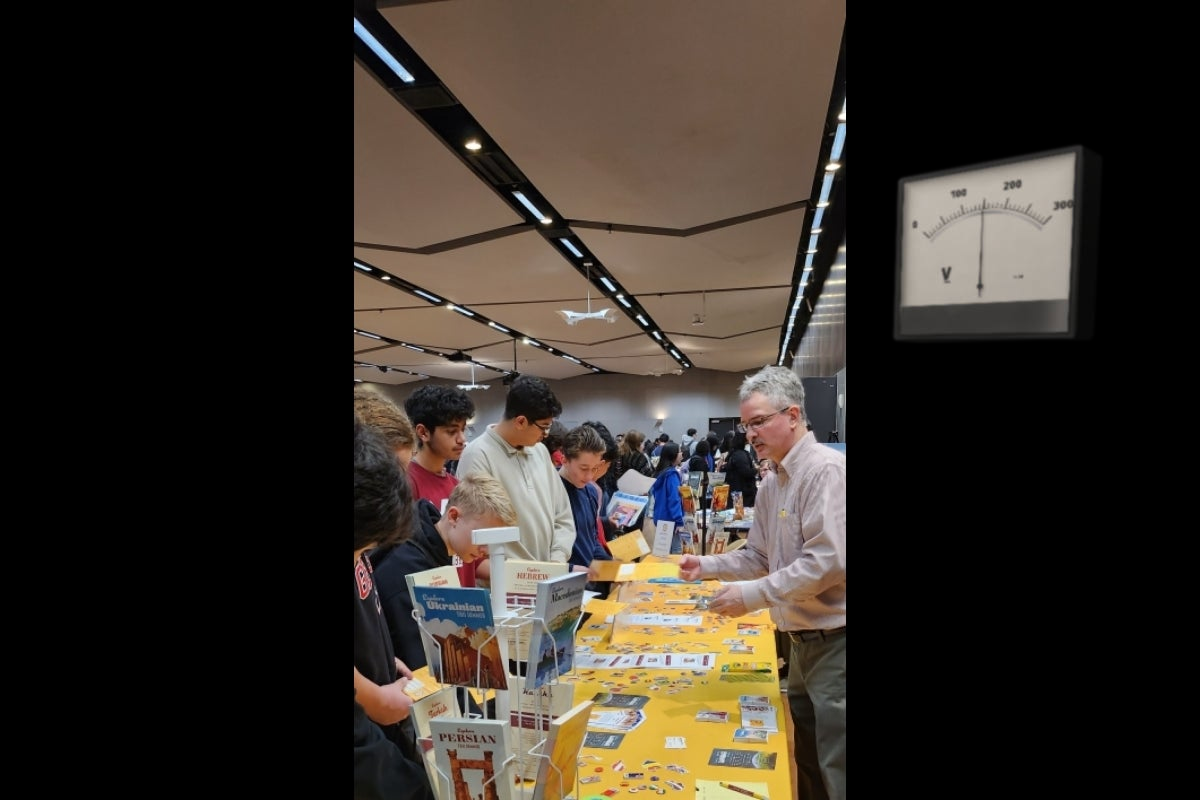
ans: V 150
